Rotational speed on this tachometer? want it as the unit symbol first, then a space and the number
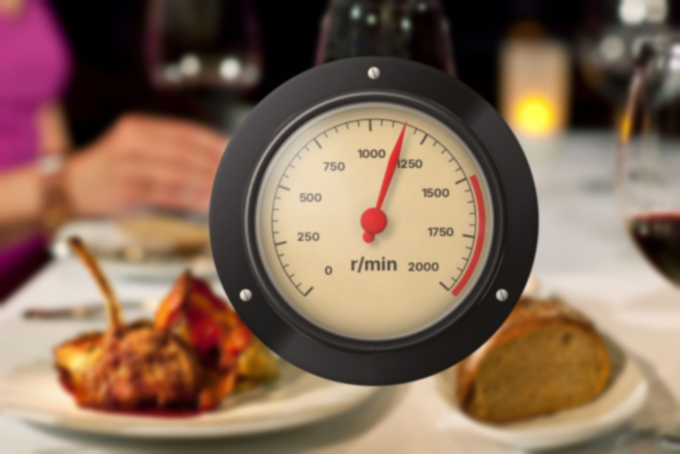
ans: rpm 1150
